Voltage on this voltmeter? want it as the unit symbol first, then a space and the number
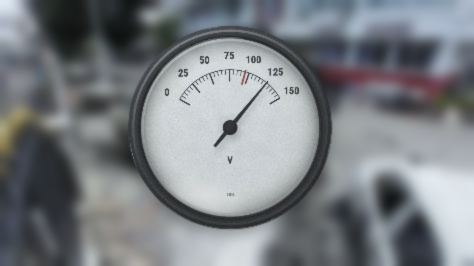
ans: V 125
